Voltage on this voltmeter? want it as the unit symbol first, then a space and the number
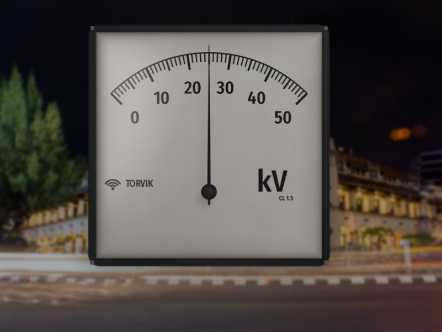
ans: kV 25
